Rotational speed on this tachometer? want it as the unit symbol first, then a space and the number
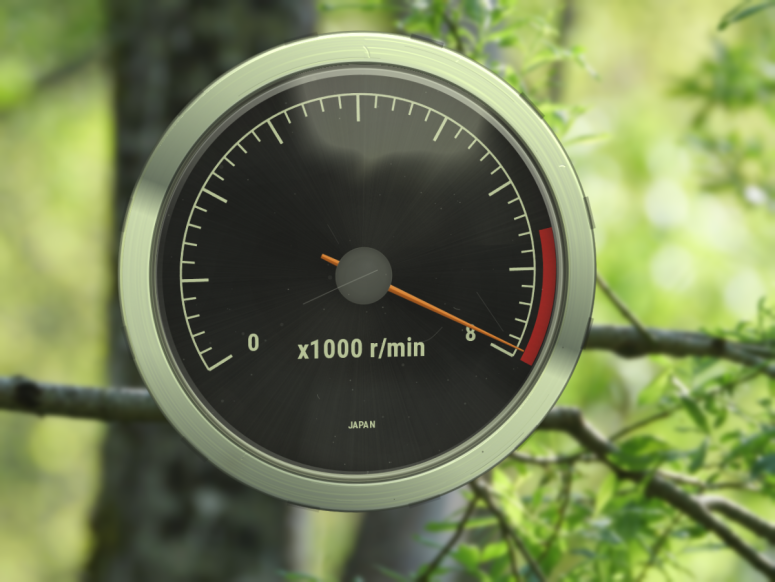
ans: rpm 7900
